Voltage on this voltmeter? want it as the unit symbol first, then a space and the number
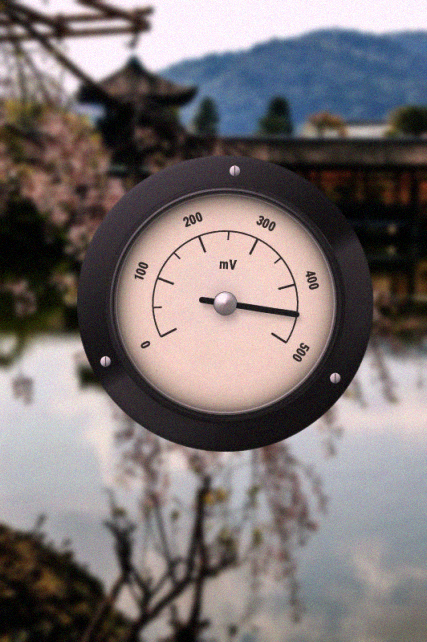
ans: mV 450
